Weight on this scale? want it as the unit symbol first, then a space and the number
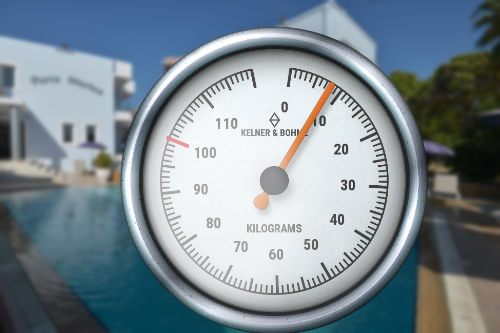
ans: kg 8
